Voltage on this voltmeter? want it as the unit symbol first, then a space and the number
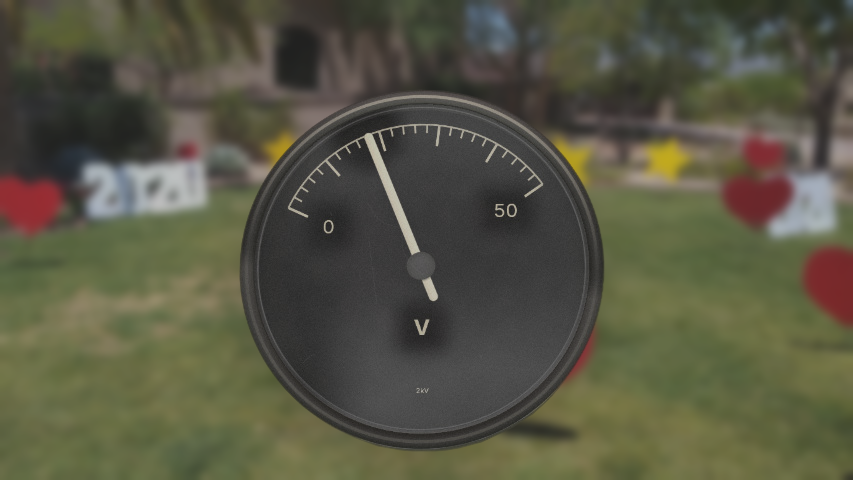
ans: V 18
